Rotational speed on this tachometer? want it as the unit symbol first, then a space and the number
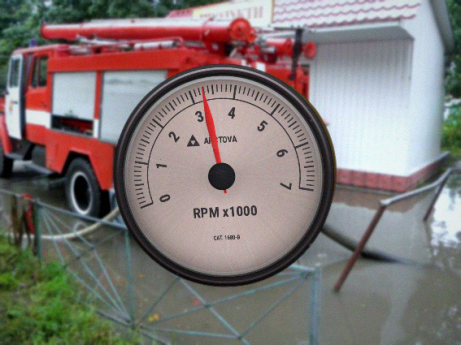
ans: rpm 3300
